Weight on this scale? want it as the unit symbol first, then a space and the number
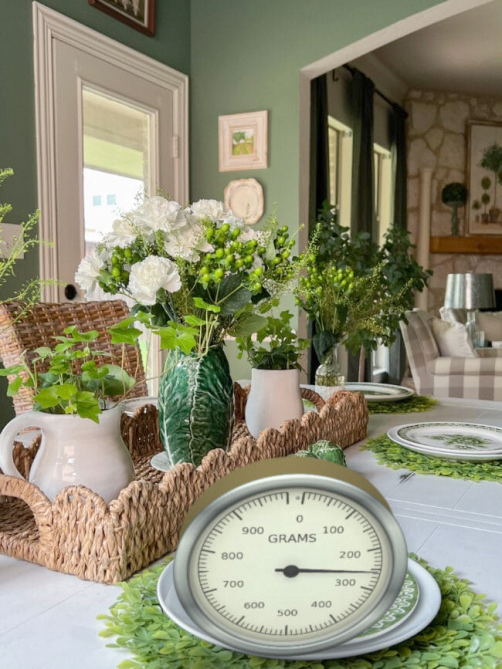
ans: g 250
